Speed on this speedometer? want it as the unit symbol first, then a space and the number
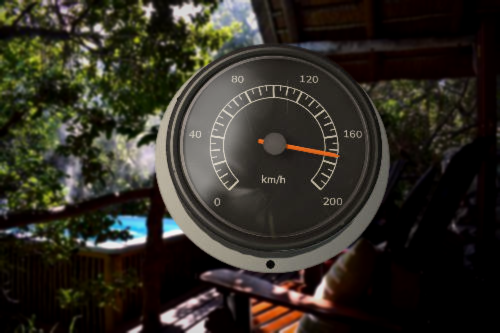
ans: km/h 175
